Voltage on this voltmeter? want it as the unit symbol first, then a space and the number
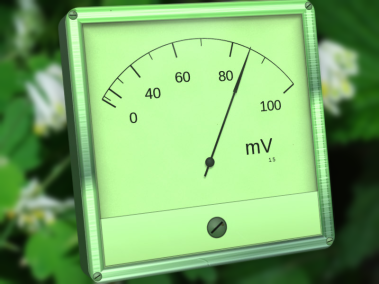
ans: mV 85
